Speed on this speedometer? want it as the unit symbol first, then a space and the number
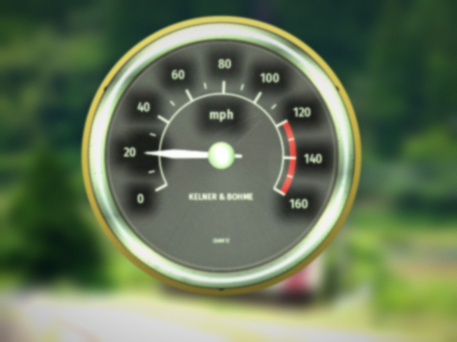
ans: mph 20
